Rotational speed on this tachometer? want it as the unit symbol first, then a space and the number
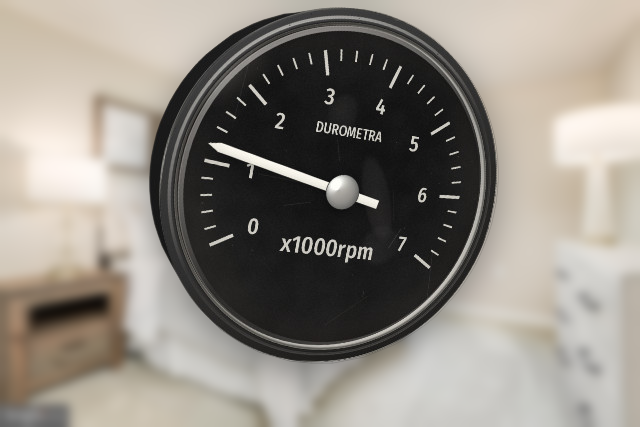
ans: rpm 1200
